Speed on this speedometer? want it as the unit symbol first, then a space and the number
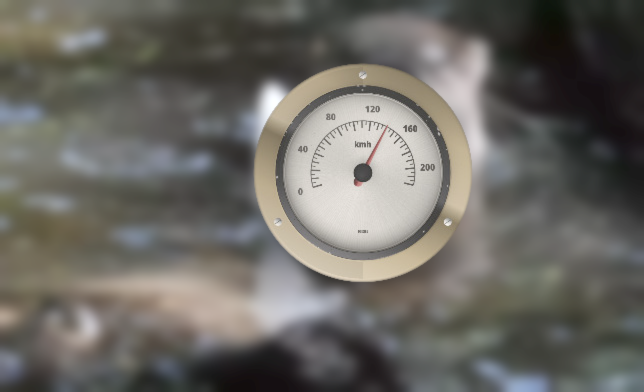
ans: km/h 140
